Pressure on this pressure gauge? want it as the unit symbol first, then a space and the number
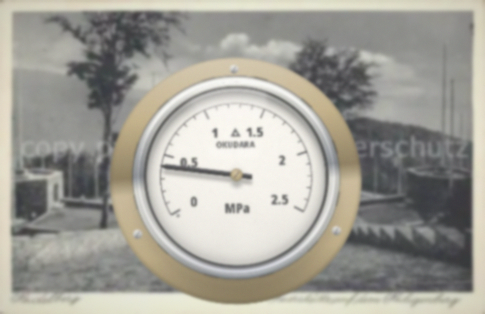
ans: MPa 0.4
